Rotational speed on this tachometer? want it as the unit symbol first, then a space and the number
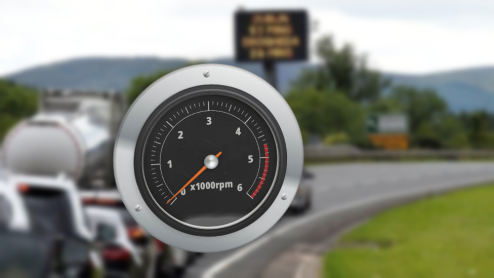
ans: rpm 100
